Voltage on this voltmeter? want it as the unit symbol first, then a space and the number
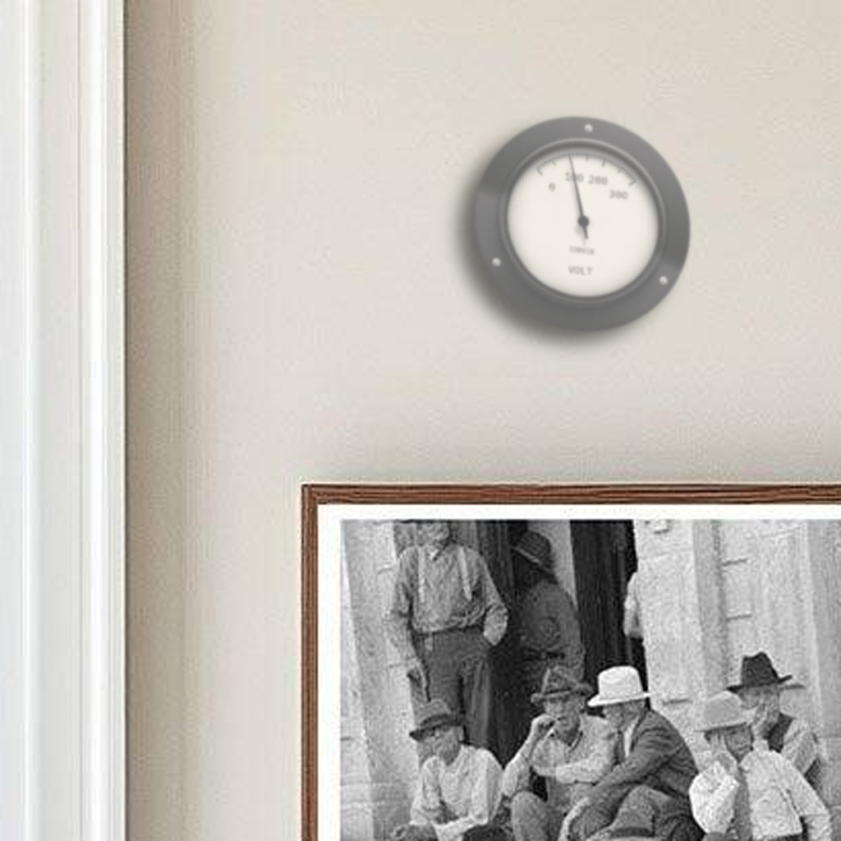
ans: V 100
